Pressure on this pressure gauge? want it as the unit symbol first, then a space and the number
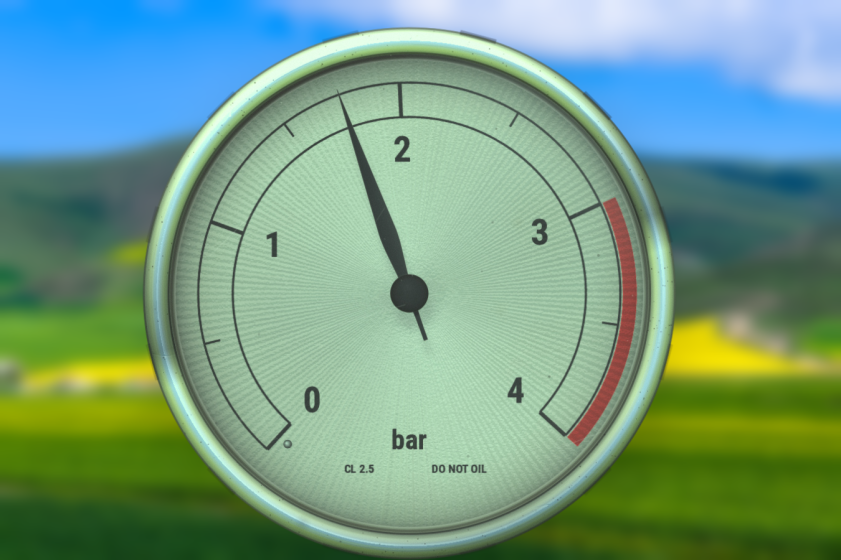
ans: bar 1.75
